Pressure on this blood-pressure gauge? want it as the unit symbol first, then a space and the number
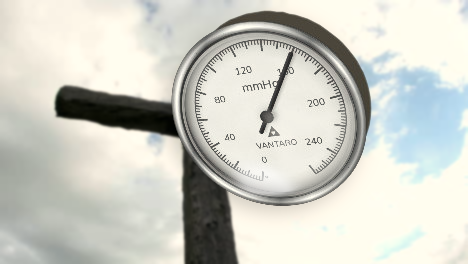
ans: mmHg 160
